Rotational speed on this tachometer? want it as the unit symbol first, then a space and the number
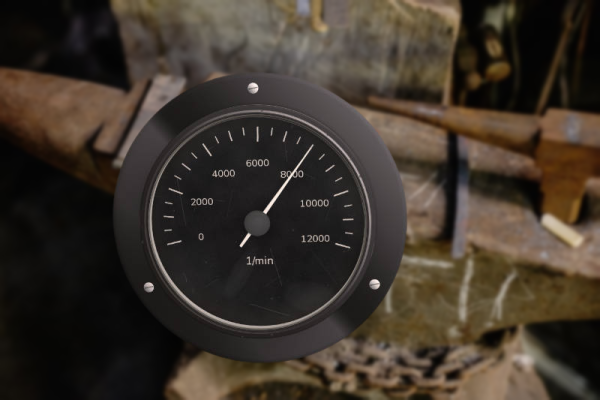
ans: rpm 8000
